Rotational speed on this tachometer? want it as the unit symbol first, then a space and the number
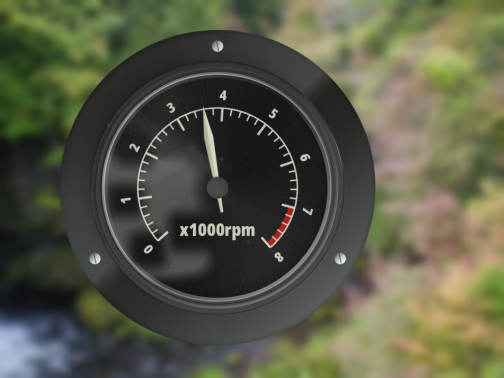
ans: rpm 3600
